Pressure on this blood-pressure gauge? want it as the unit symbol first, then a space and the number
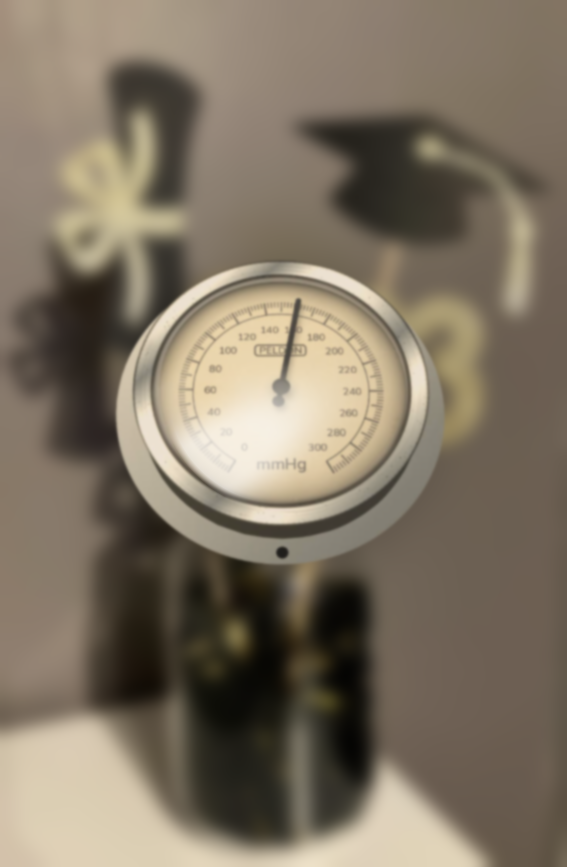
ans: mmHg 160
